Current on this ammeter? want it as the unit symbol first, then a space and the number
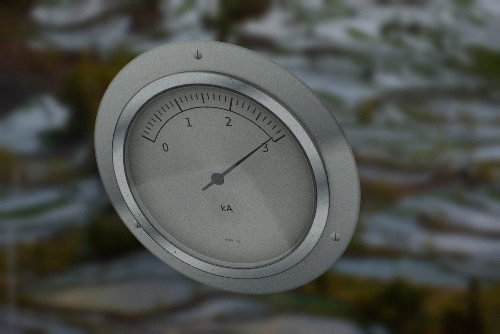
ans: kA 2.9
